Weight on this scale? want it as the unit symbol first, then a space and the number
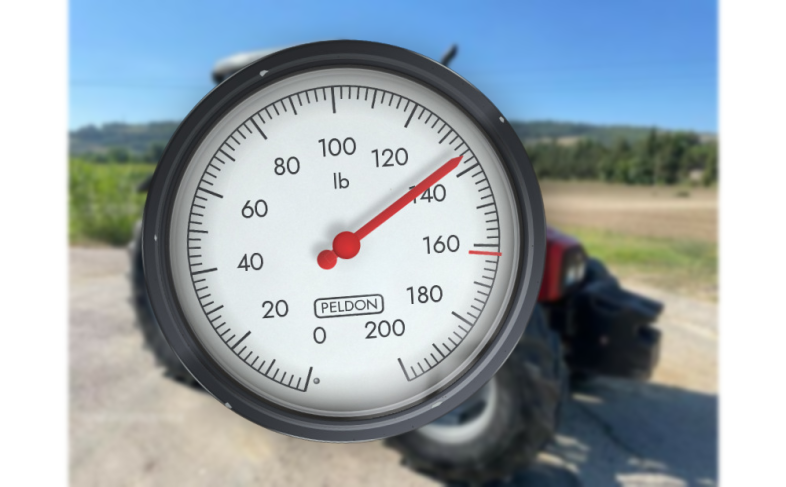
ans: lb 136
